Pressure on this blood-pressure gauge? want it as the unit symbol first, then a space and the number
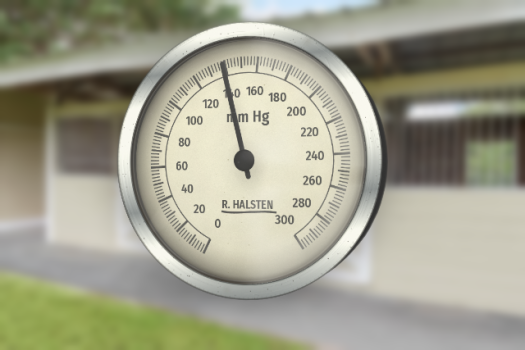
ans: mmHg 140
